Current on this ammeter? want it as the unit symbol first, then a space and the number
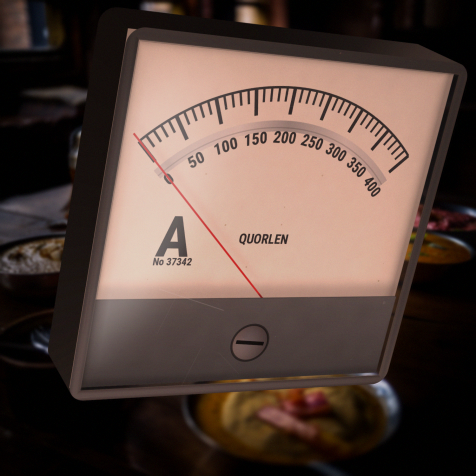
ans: A 0
